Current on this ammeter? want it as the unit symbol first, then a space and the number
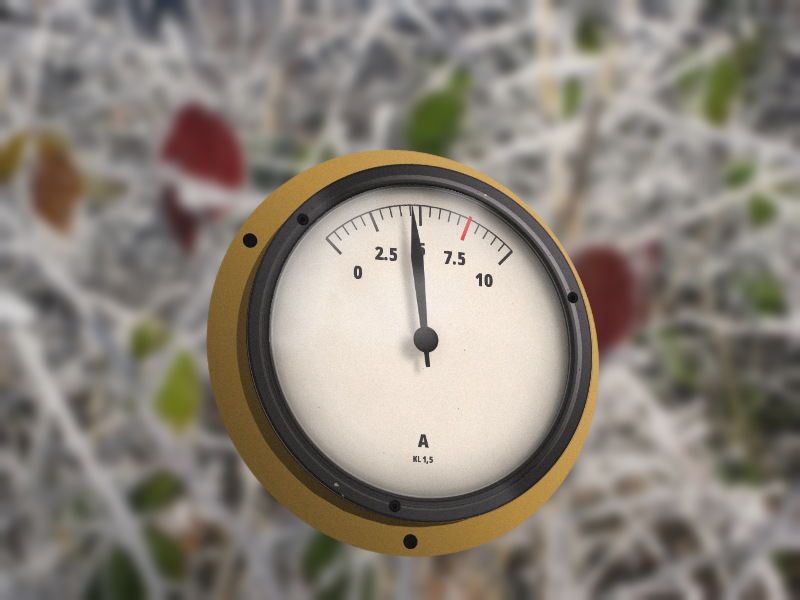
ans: A 4.5
